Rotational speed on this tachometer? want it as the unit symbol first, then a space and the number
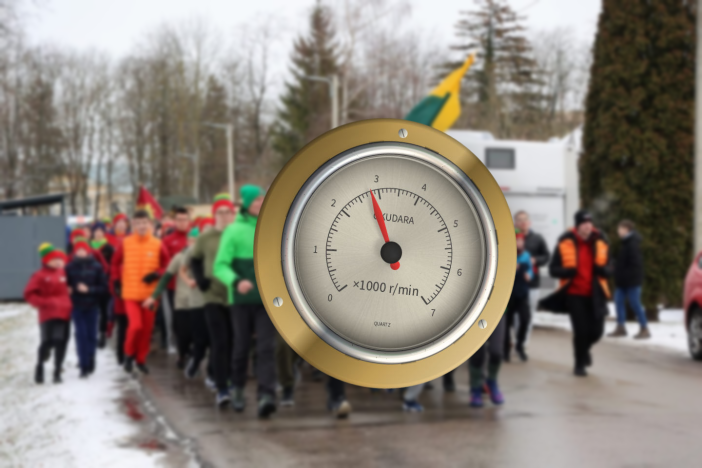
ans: rpm 2800
